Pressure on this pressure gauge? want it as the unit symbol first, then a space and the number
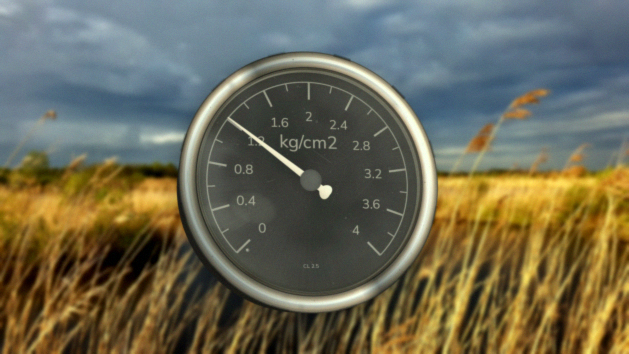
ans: kg/cm² 1.2
